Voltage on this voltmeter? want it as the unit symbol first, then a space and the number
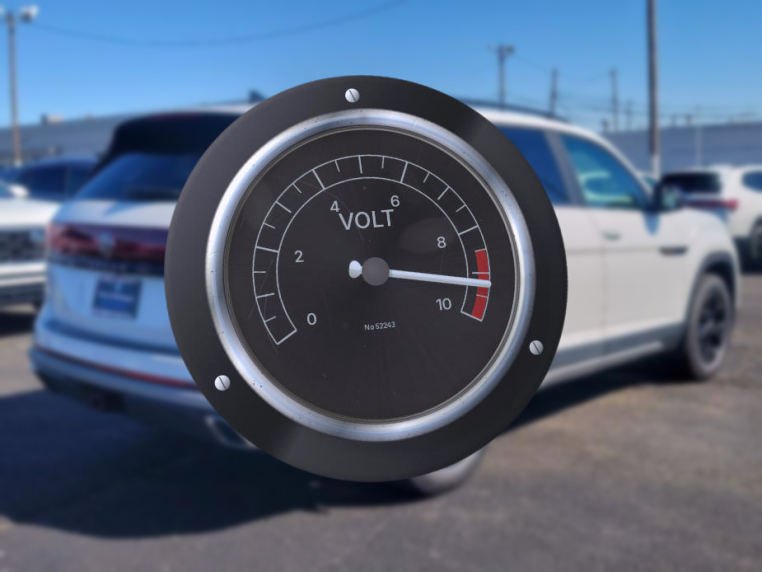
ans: V 9.25
